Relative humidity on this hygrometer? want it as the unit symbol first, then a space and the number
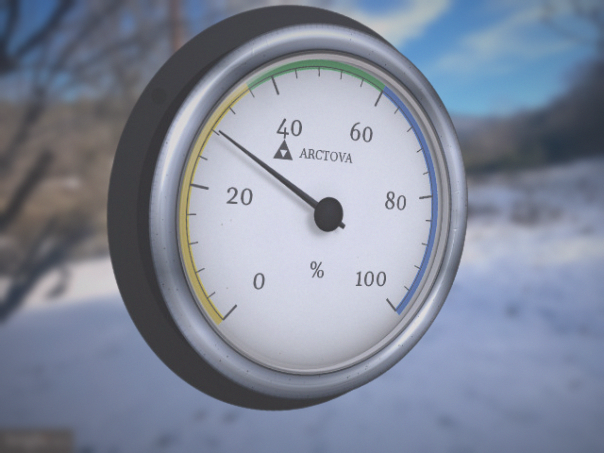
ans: % 28
